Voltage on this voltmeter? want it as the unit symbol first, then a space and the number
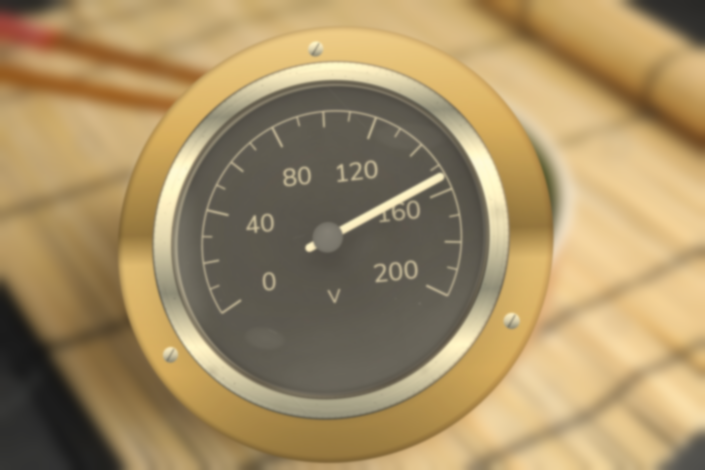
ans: V 155
